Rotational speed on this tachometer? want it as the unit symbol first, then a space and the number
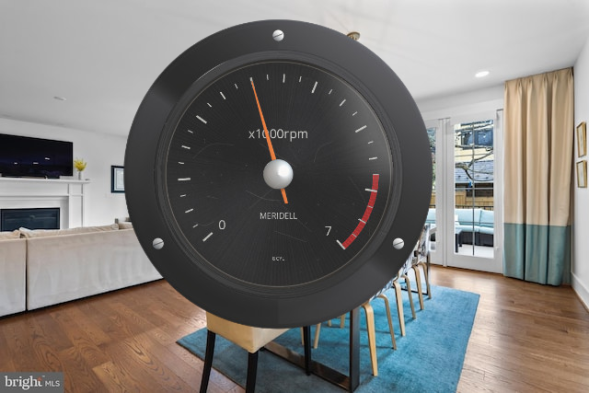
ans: rpm 3000
